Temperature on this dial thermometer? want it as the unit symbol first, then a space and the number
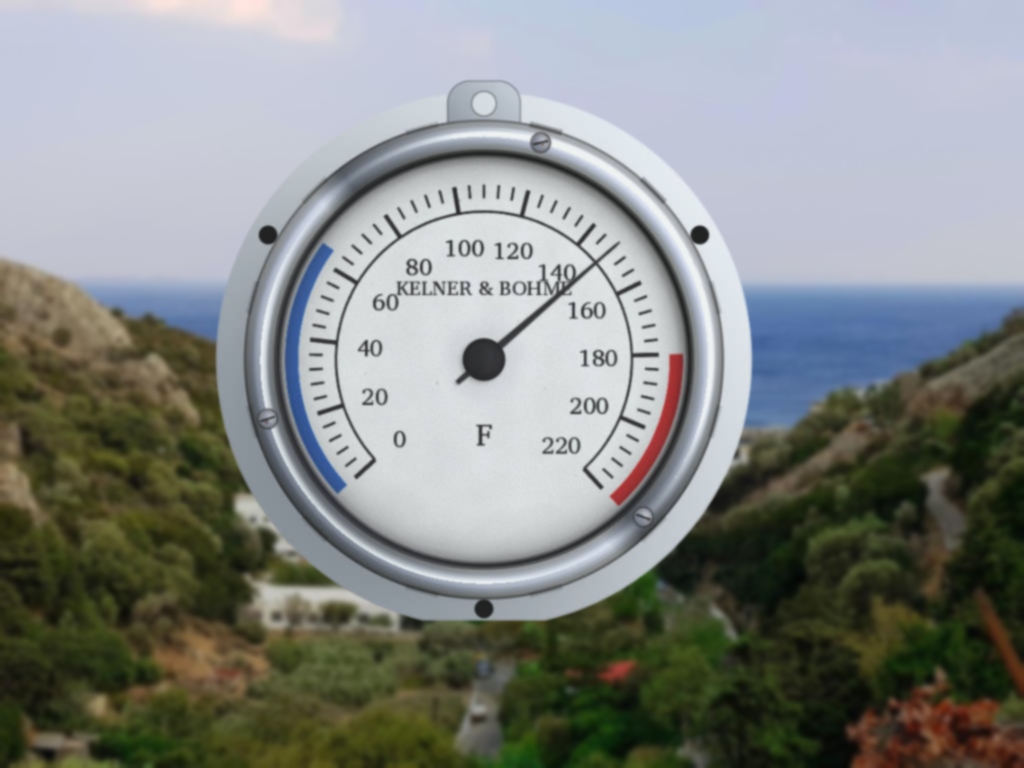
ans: °F 148
